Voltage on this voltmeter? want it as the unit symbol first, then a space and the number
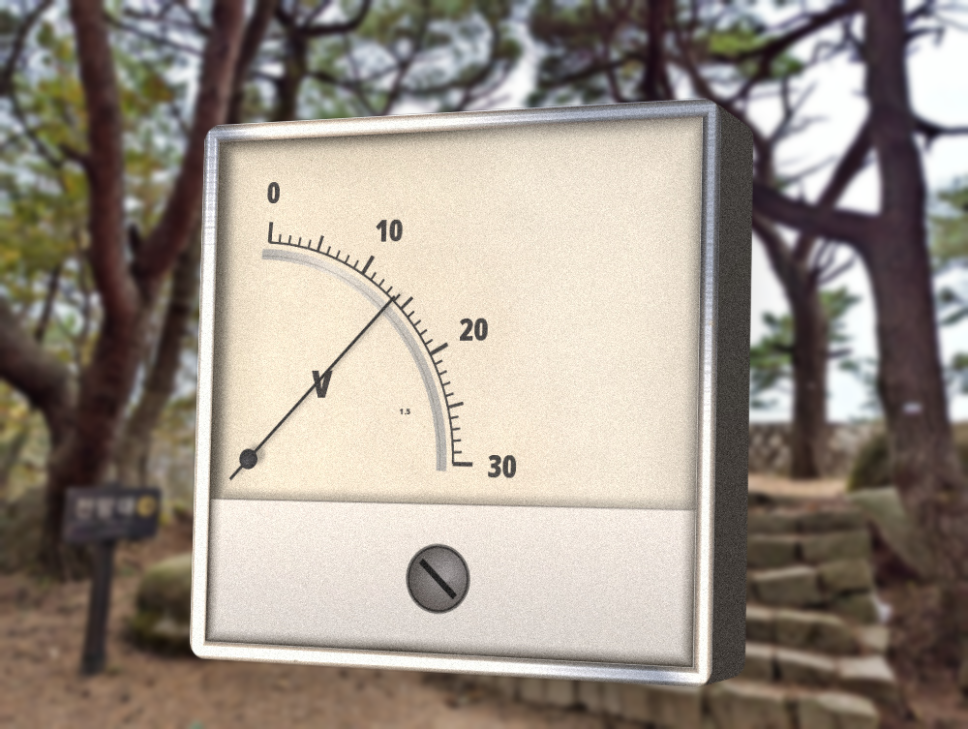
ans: V 14
